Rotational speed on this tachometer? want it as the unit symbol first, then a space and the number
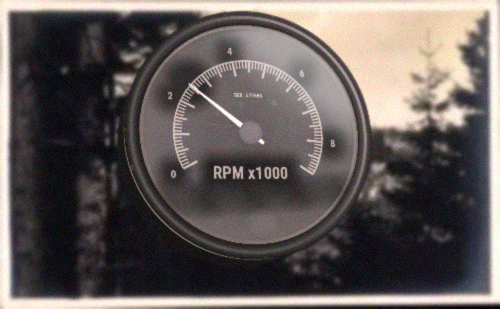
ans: rpm 2500
